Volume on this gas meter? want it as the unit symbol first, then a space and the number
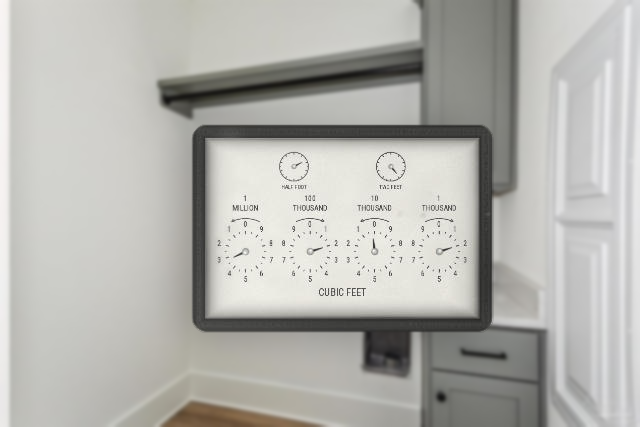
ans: ft³ 320200
